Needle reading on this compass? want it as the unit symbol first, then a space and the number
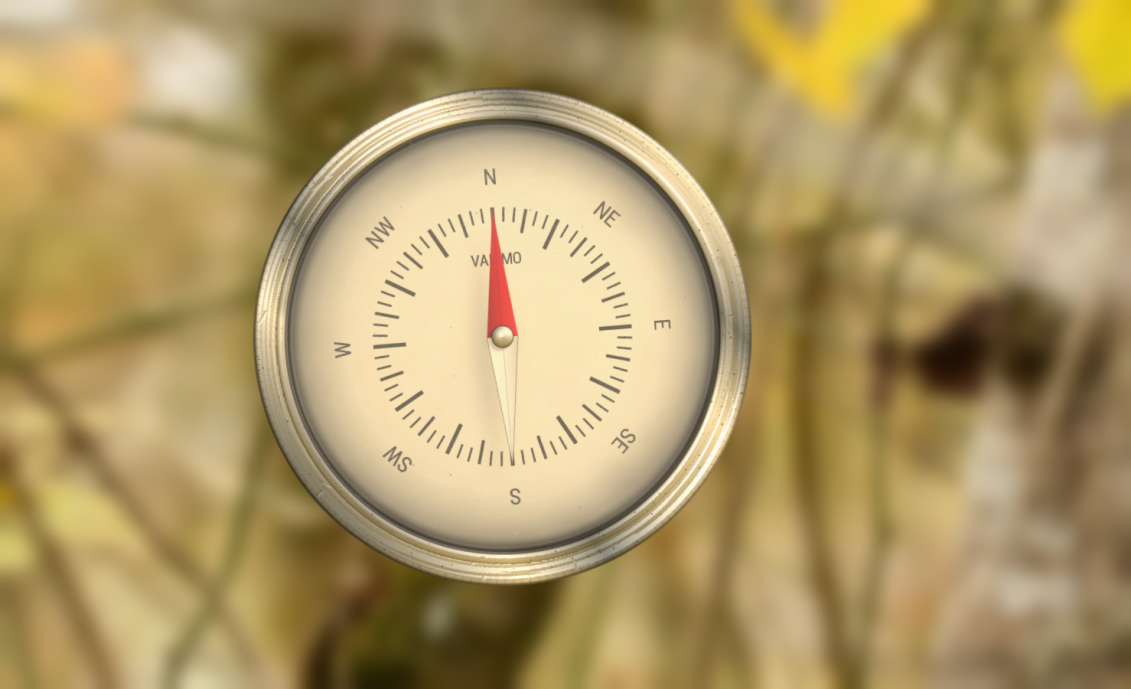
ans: ° 0
